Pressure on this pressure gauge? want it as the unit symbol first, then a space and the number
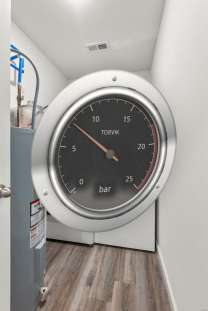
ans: bar 7.5
